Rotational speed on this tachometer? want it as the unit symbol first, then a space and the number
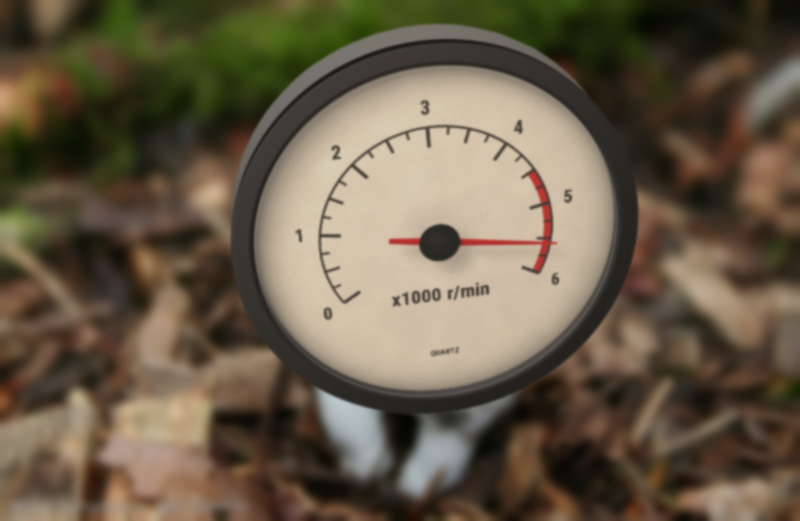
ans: rpm 5500
